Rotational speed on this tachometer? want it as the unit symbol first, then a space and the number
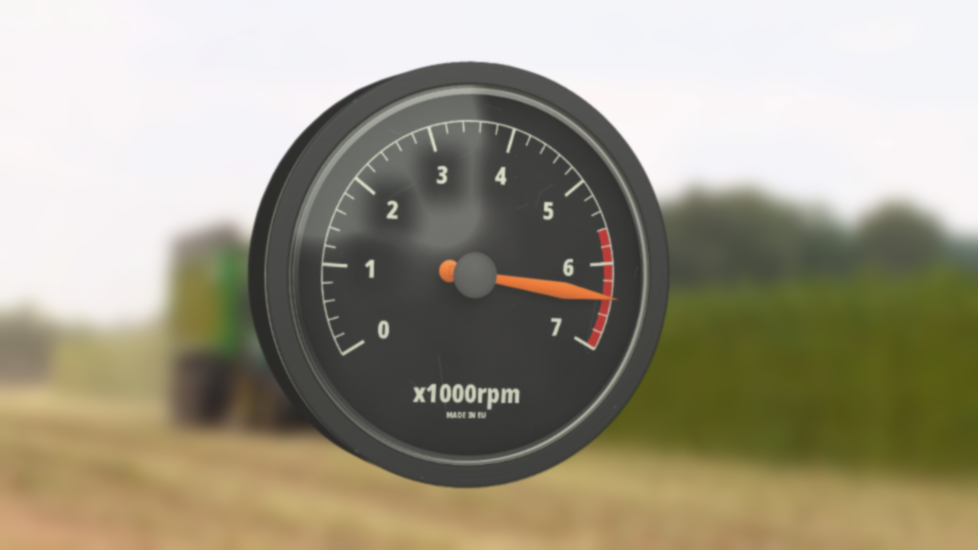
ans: rpm 6400
